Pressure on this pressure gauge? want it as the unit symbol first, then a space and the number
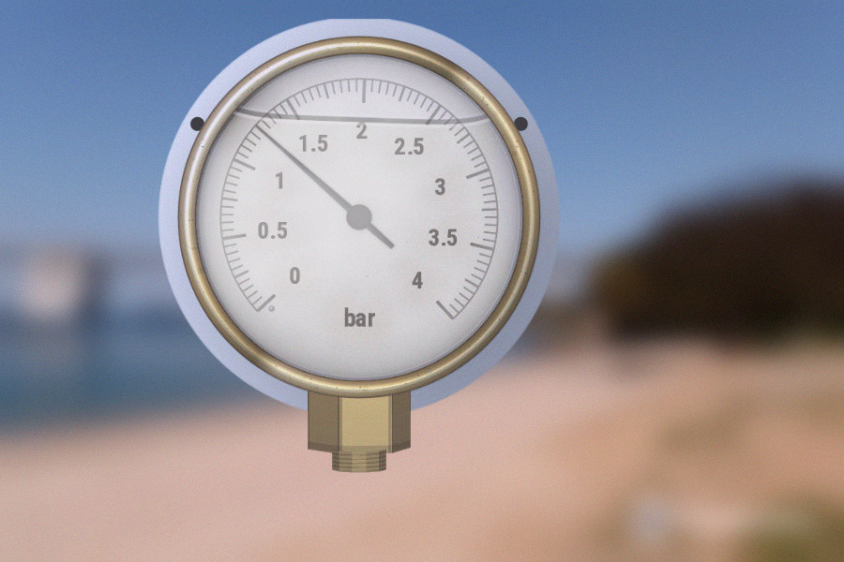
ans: bar 1.25
